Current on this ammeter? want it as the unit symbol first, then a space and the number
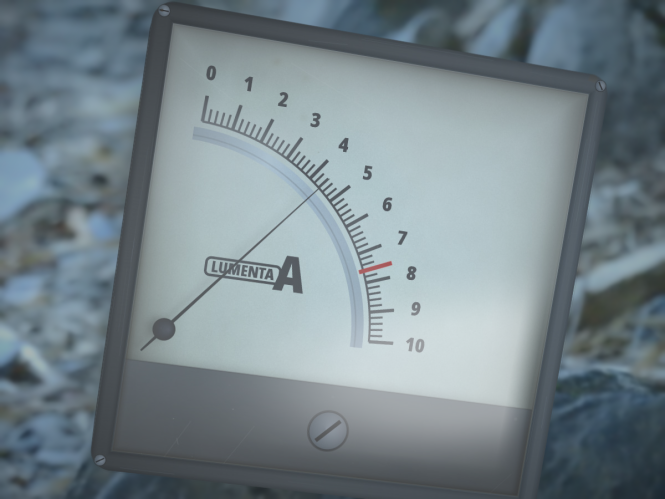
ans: A 4.4
